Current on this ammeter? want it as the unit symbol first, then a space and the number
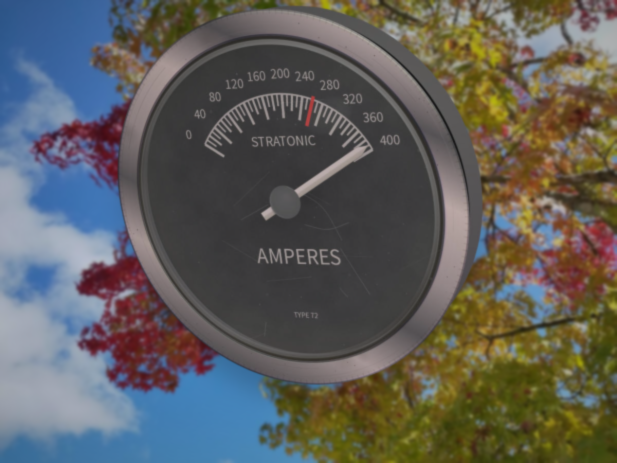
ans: A 390
